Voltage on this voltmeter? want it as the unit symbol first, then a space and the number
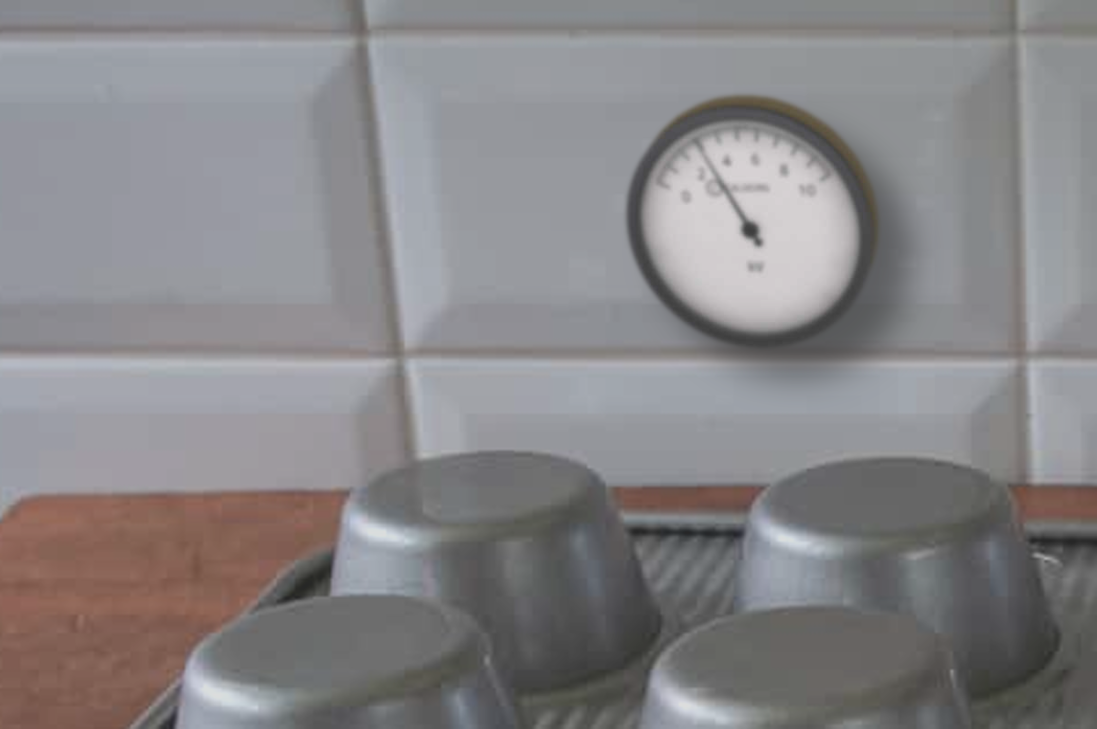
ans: kV 3
